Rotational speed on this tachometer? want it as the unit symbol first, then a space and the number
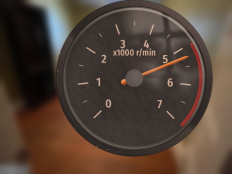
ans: rpm 5250
